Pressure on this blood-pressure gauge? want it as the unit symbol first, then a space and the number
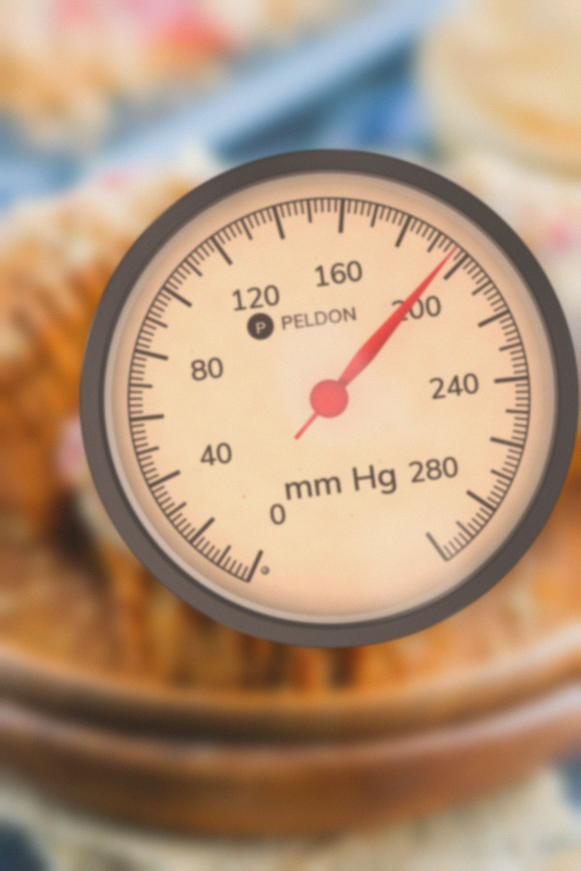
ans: mmHg 196
